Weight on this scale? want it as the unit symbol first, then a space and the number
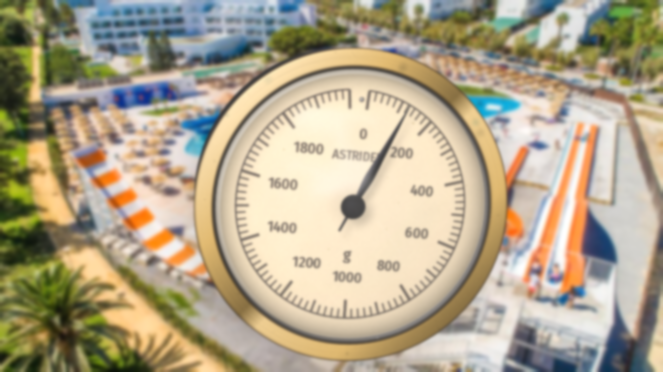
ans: g 120
